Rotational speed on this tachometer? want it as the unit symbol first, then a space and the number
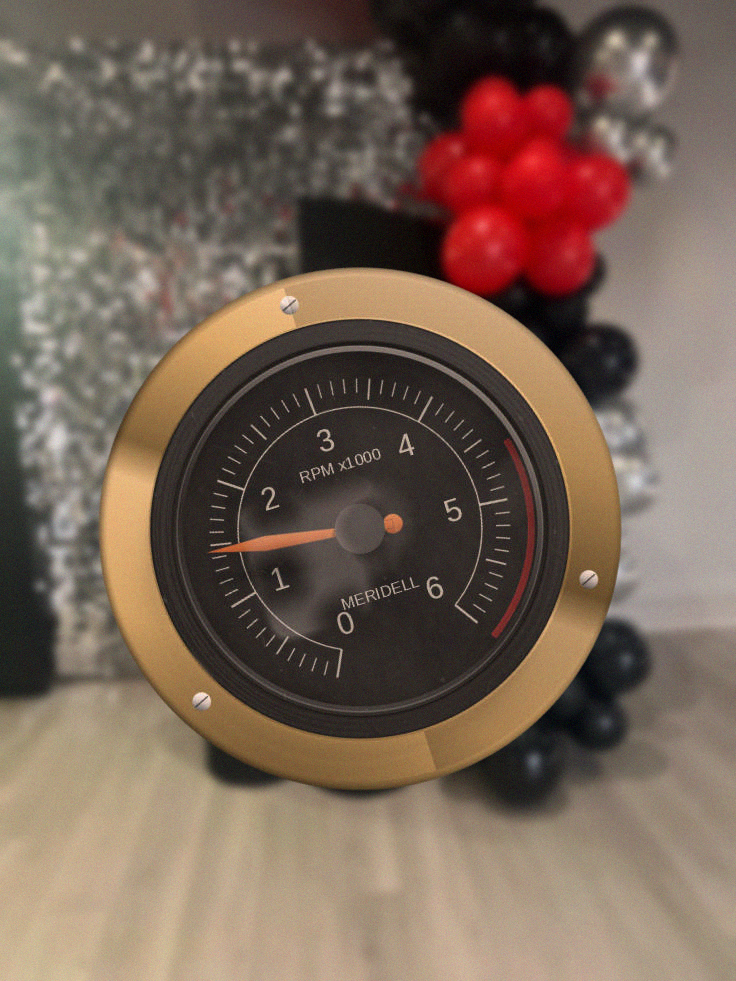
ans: rpm 1450
